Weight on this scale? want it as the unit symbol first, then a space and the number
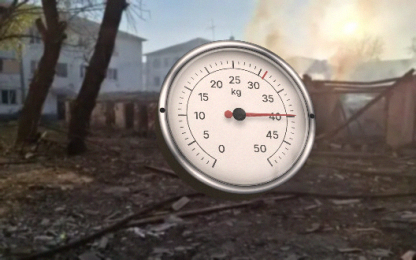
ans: kg 40
